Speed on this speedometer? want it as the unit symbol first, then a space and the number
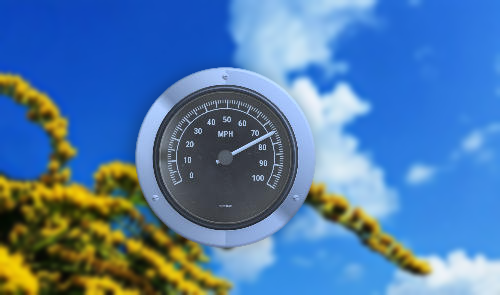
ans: mph 75
